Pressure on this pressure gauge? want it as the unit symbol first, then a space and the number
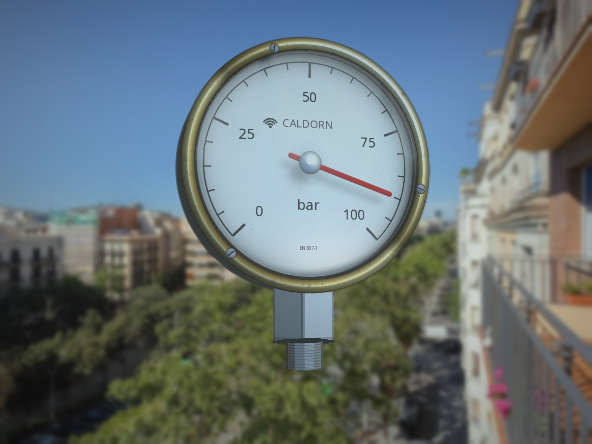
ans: bar 90
